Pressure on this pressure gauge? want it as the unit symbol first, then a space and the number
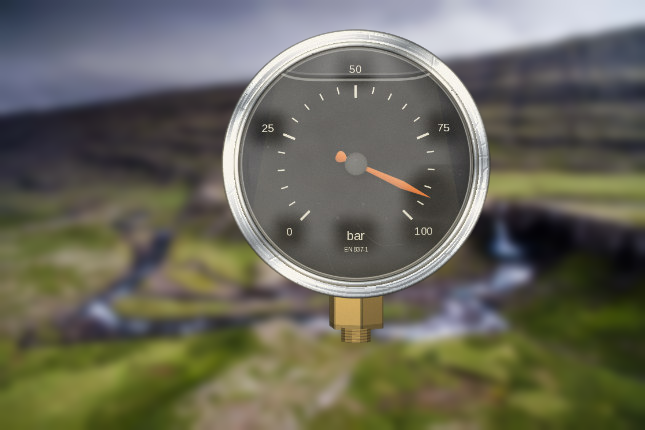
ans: bar 92.5
